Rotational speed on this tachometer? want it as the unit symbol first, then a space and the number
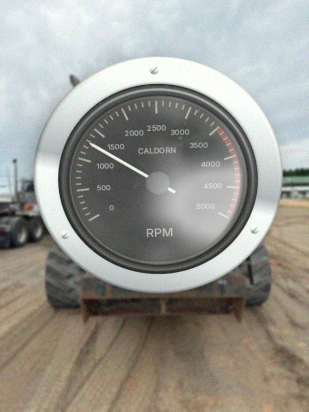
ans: rpm 1300
